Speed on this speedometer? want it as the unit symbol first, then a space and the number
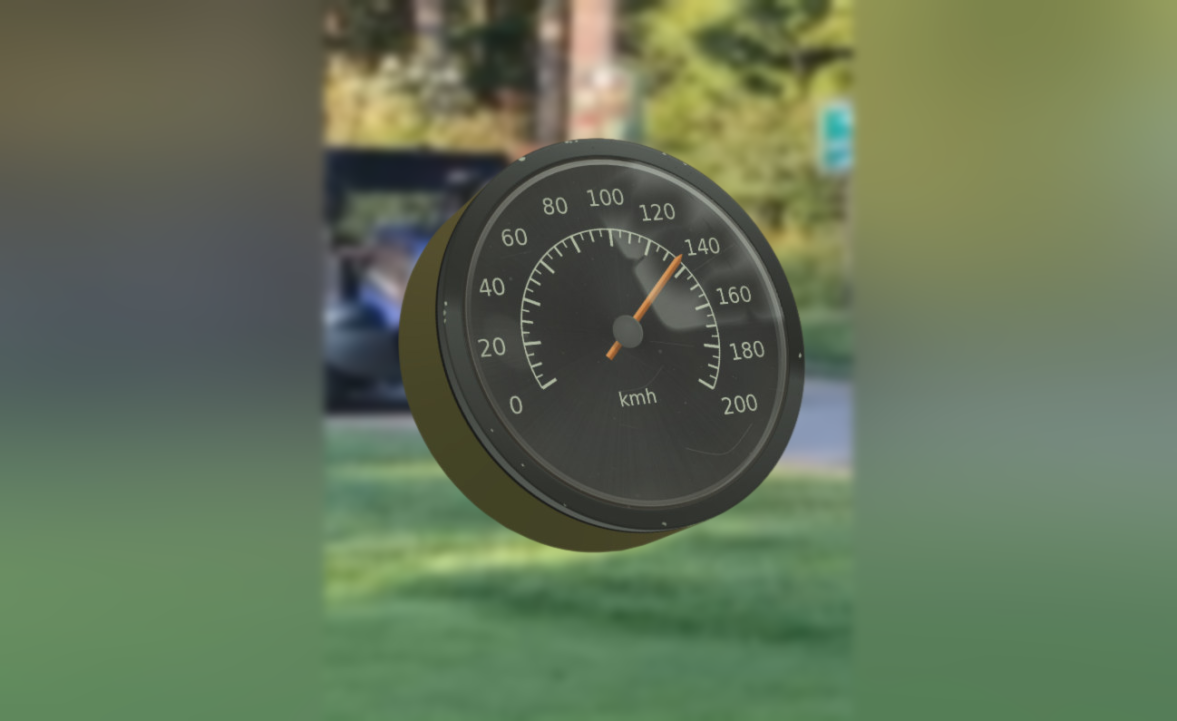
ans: km/h 135
